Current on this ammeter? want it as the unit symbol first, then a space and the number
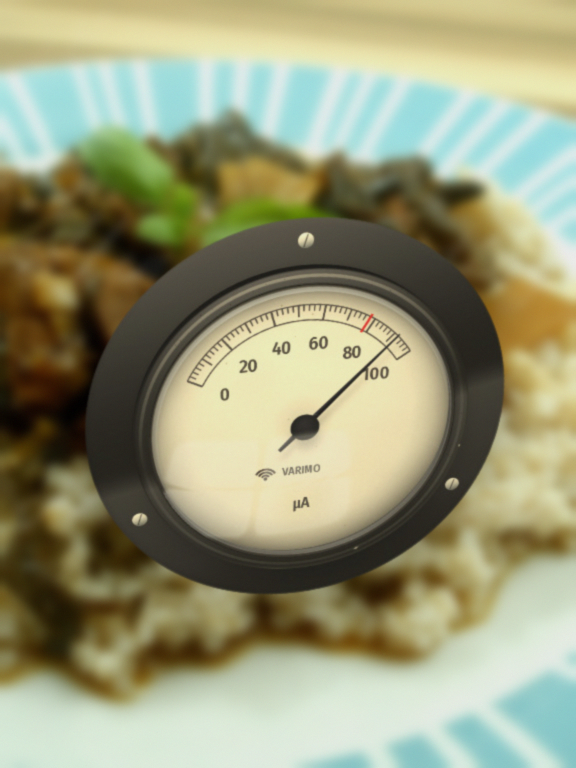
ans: µA 90
